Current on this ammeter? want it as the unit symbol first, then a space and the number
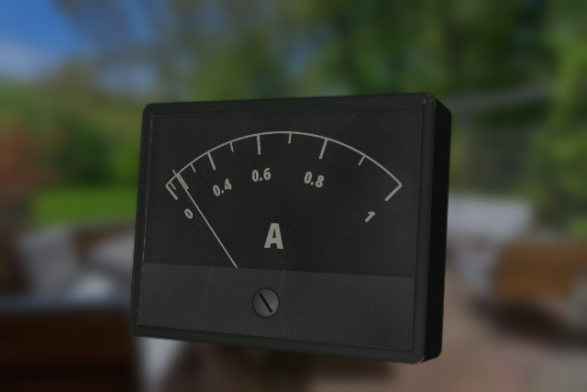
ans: A 0.2
